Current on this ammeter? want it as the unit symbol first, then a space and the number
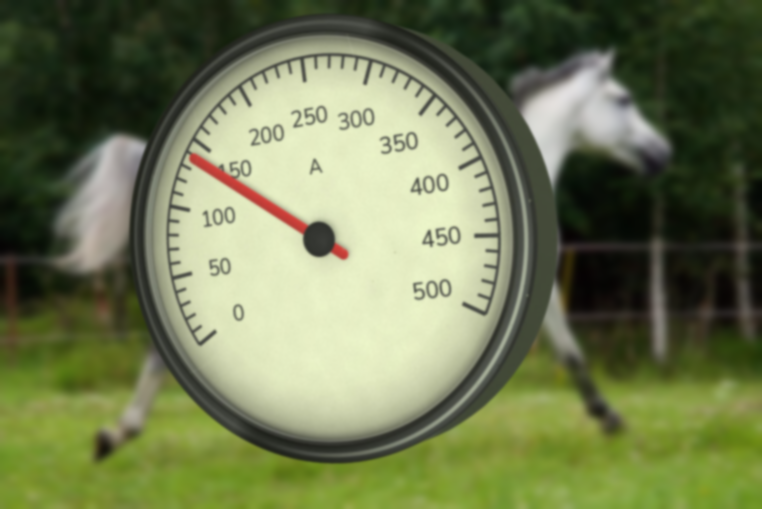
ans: A 140
